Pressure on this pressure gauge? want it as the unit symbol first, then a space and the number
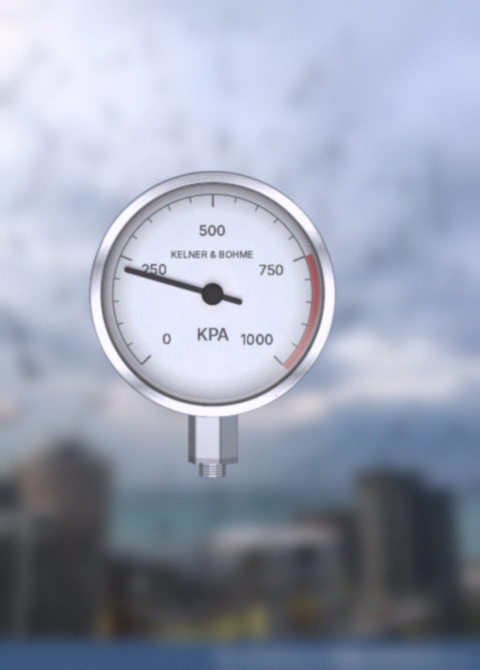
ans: kPa 225
